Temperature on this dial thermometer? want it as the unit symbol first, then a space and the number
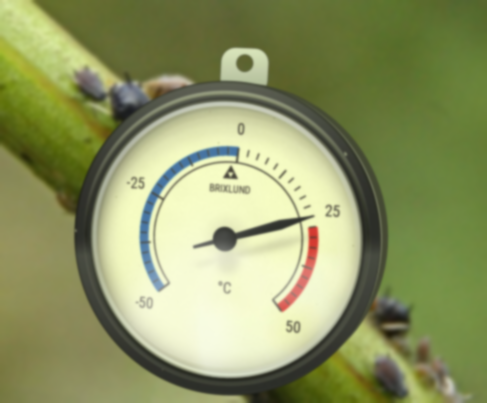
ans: °C 25
